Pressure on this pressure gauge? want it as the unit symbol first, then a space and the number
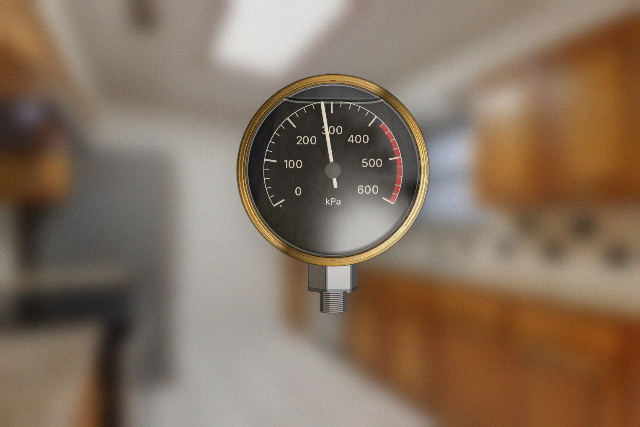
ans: kPa 280
